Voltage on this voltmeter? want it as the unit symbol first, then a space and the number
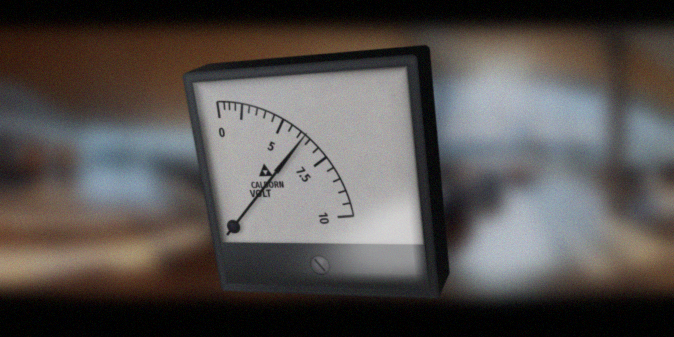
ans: V 6.25
